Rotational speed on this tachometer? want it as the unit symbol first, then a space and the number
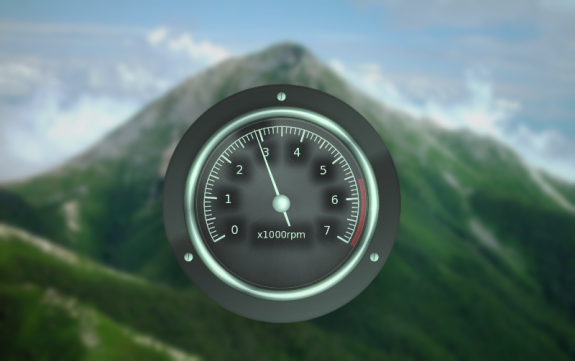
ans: rpm 2900
